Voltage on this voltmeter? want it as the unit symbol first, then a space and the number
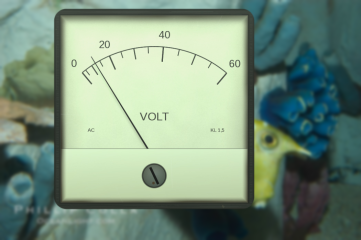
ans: V 12.5
